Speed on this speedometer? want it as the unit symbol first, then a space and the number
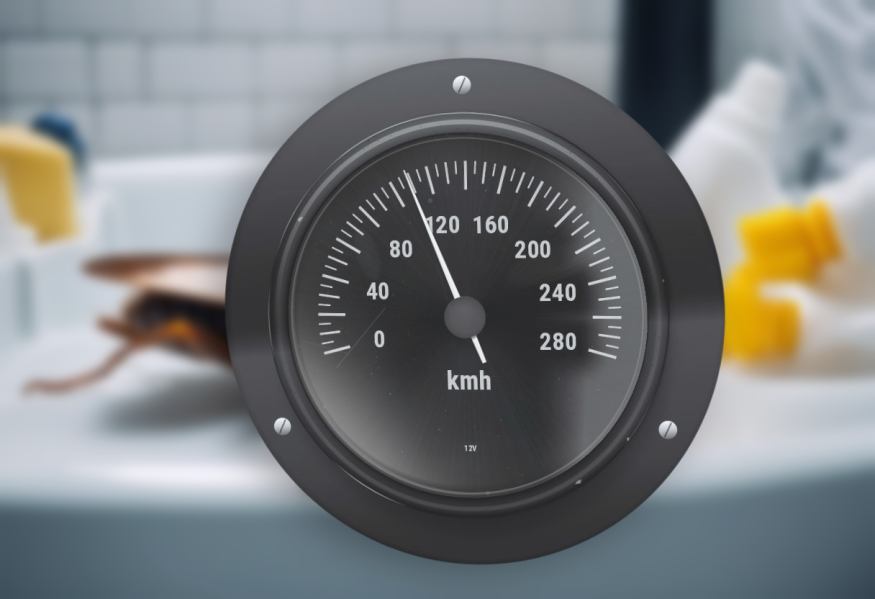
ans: km/h 110
